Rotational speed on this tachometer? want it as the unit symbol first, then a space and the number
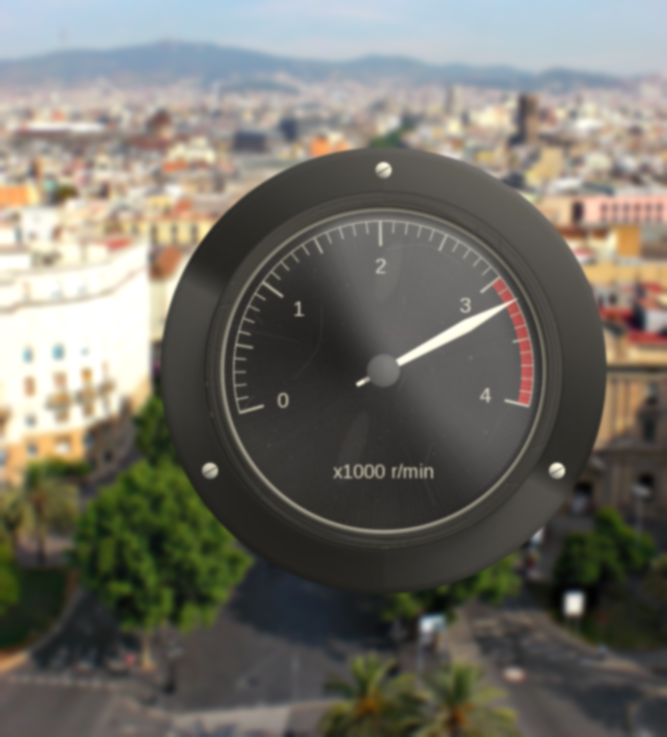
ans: rpm 3200
